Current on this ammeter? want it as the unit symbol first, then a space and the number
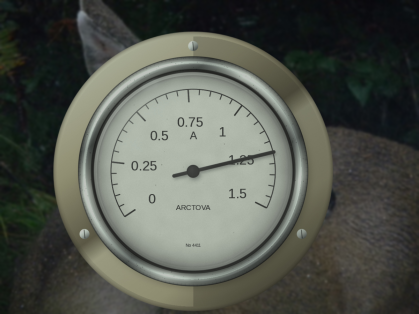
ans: A 1.25
